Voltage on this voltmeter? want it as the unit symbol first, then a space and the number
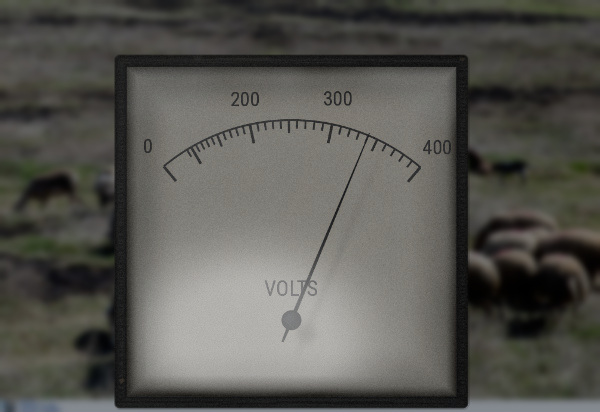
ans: V 340
